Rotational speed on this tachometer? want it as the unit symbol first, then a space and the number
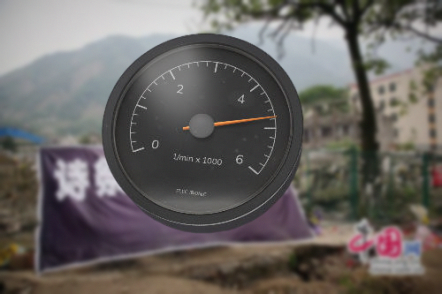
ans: rpm 4800
